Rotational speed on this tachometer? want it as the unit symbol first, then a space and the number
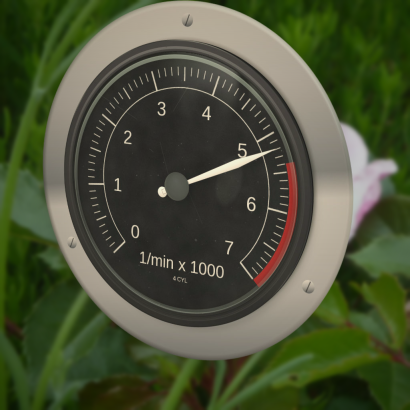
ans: rpm 5200
